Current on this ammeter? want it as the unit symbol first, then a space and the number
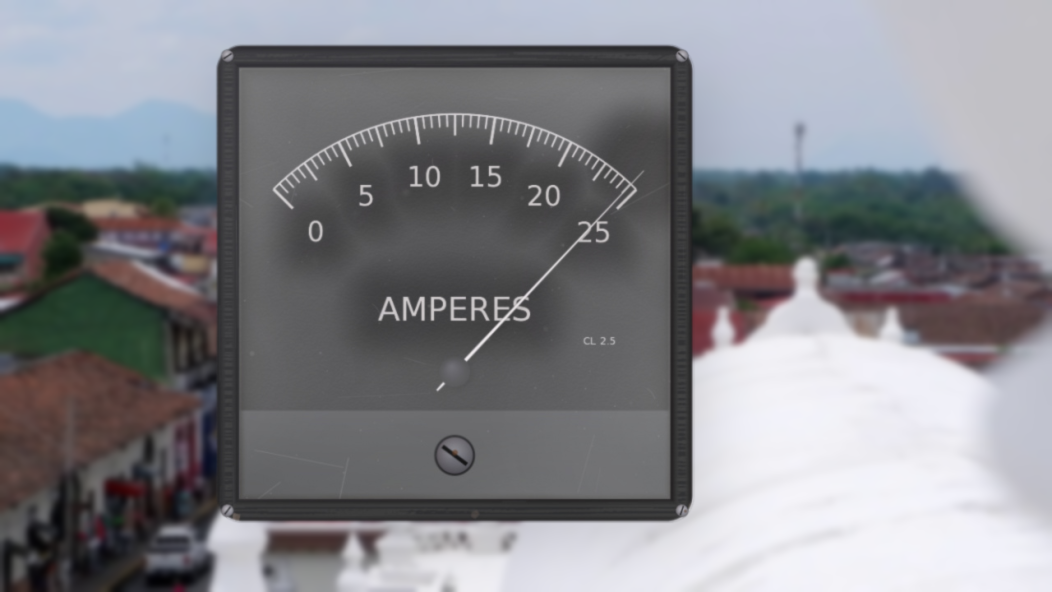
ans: A 24.5
